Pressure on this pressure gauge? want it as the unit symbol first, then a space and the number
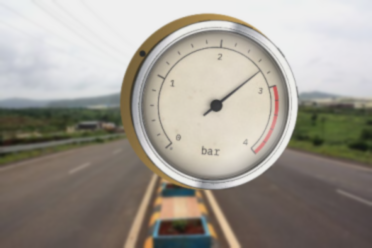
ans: bar 2.7
